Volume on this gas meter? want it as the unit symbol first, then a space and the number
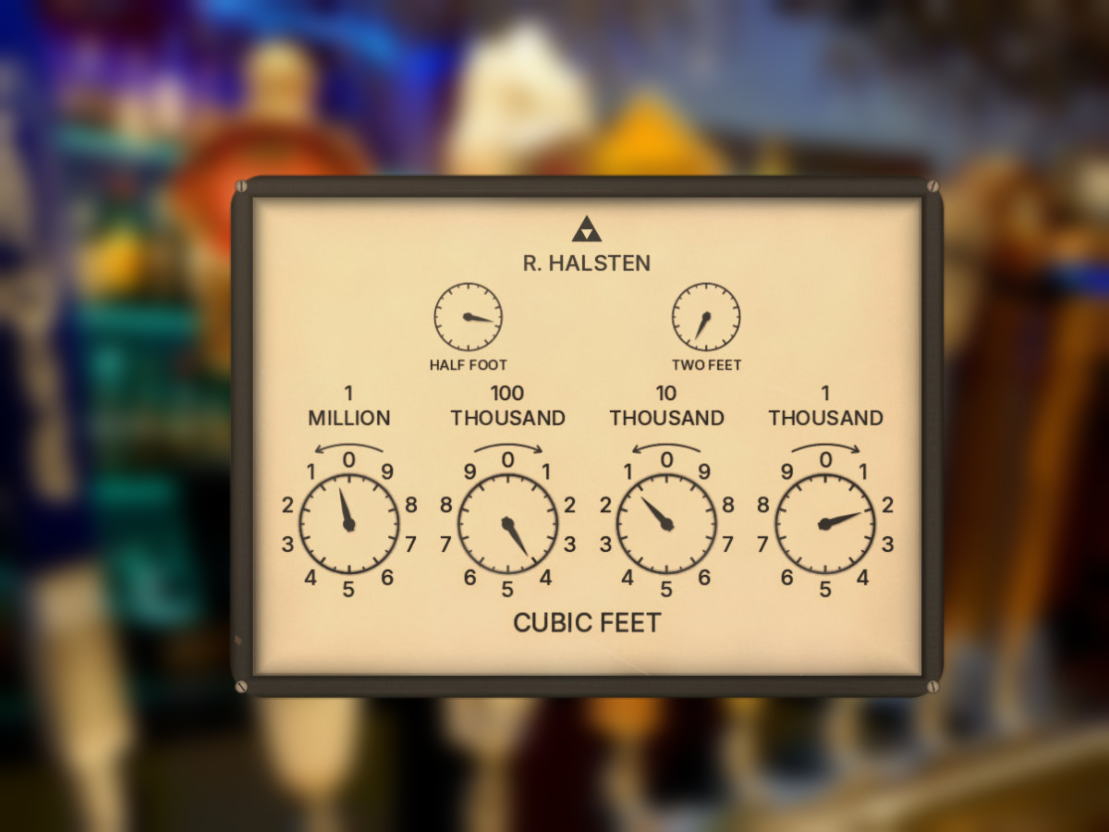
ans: ft³ 41200
